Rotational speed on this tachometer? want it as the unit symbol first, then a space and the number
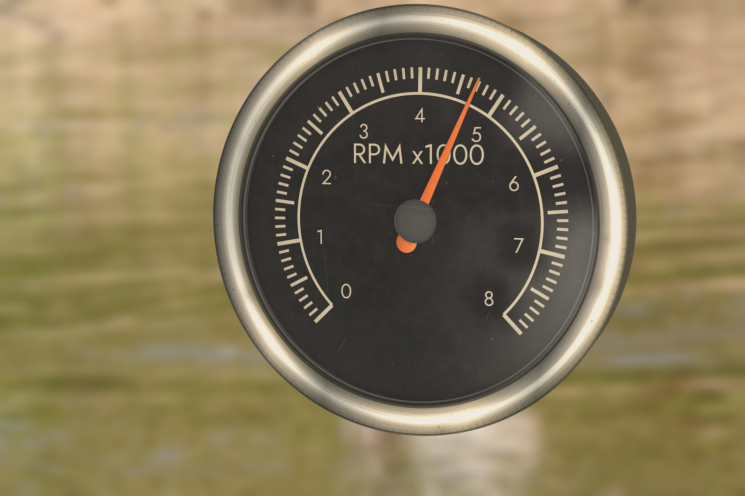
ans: rpm 4700
